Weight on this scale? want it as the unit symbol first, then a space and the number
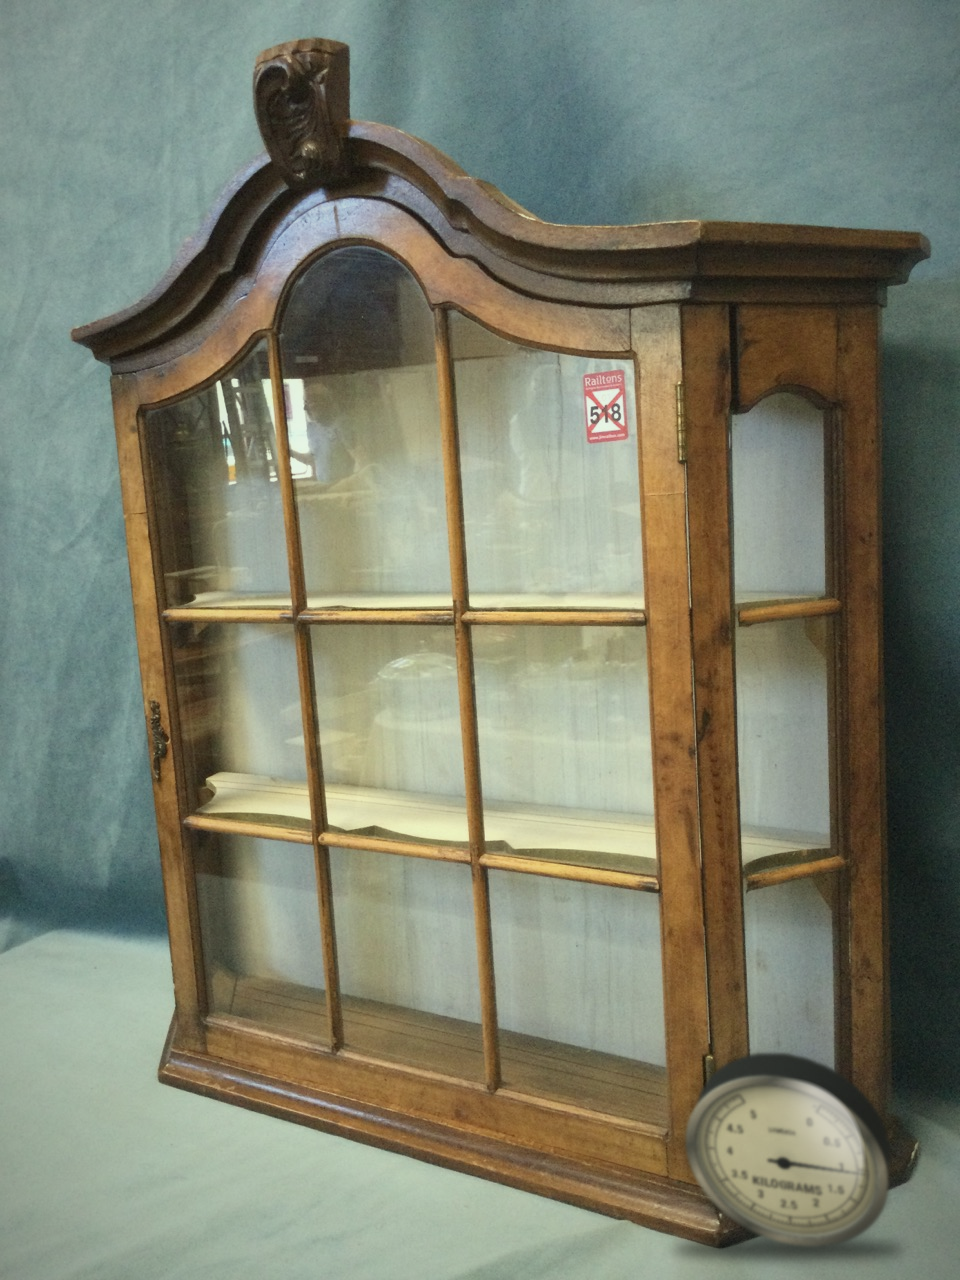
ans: kg 1
